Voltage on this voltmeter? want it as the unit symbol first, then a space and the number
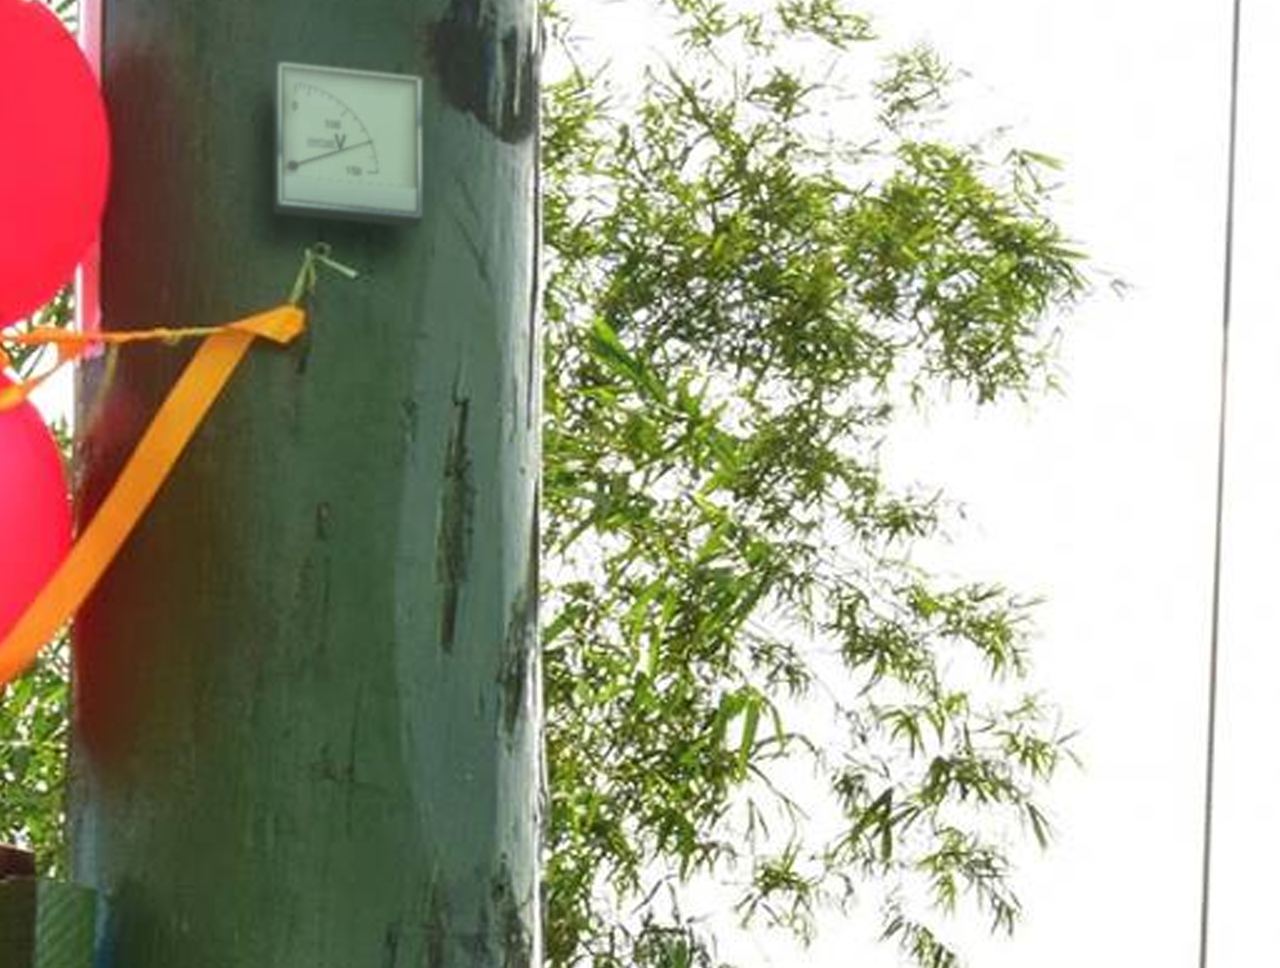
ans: V 130
